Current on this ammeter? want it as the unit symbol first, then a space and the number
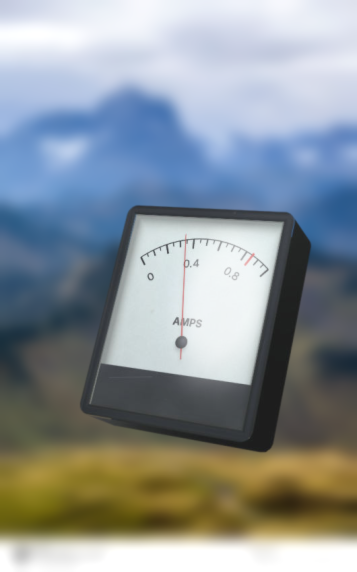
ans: A 0.35
